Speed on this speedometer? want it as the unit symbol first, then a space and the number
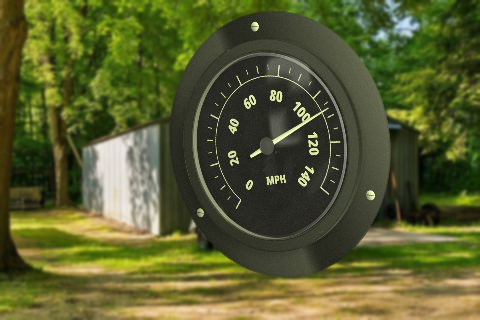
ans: mph 107.5
